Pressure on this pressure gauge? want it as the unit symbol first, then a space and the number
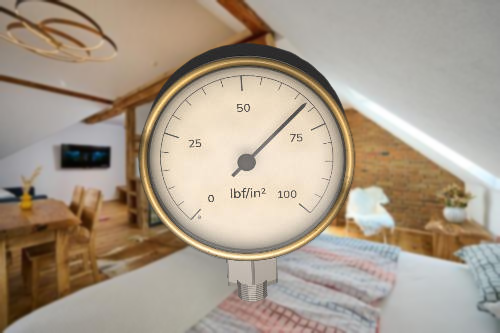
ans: psi 67.5
